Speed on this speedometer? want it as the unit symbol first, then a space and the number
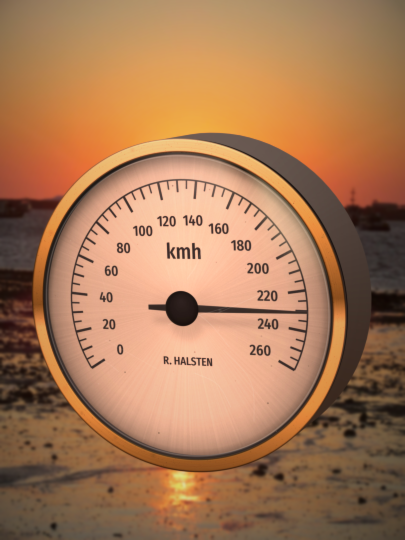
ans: km/h 230
